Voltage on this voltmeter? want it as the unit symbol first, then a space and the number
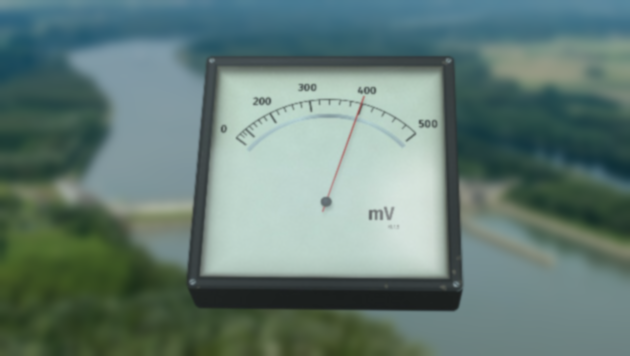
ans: mV 400
